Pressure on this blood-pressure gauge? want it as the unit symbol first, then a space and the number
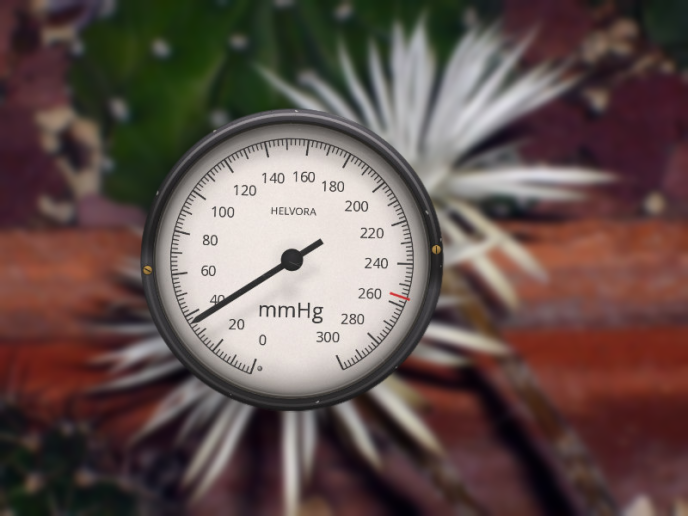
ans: mmHg 36
